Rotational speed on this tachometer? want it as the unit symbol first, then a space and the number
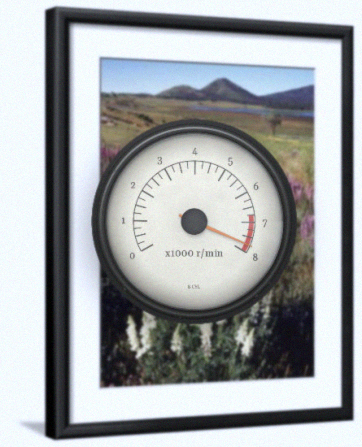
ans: rpm 7750
